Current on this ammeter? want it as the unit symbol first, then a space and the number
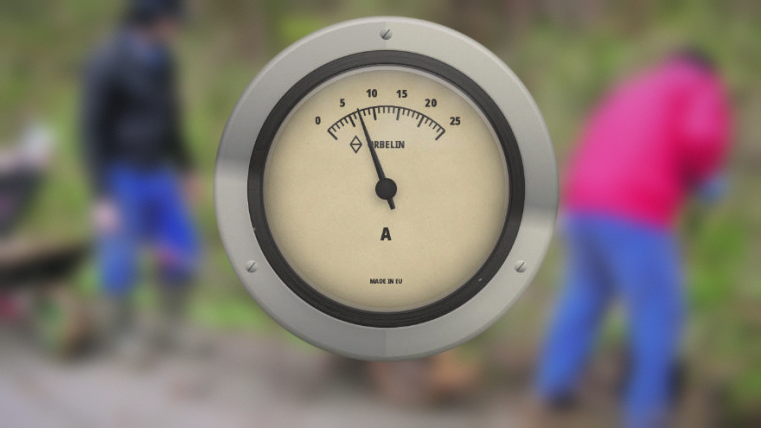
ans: A 7
